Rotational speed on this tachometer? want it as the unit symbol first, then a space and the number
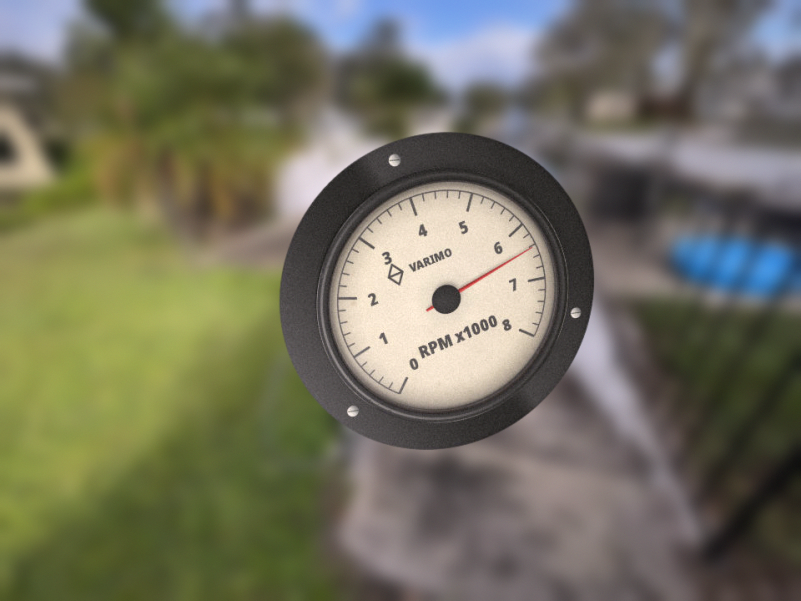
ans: rpm 6400
